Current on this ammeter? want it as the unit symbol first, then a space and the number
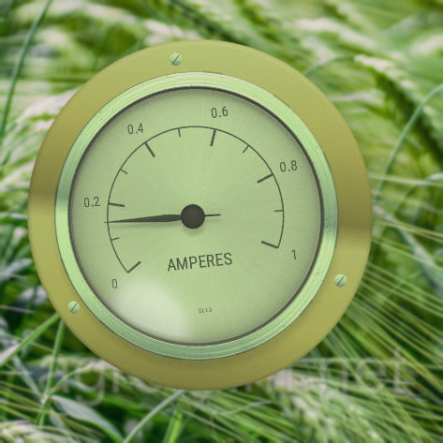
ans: A 0.15
